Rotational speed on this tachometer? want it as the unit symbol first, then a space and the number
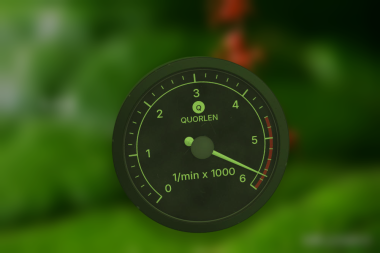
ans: rpm 5700
